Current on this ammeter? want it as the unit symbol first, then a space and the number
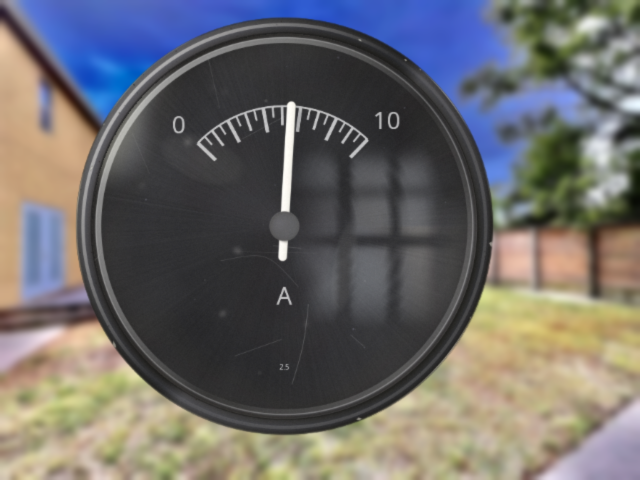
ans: A 5.5
